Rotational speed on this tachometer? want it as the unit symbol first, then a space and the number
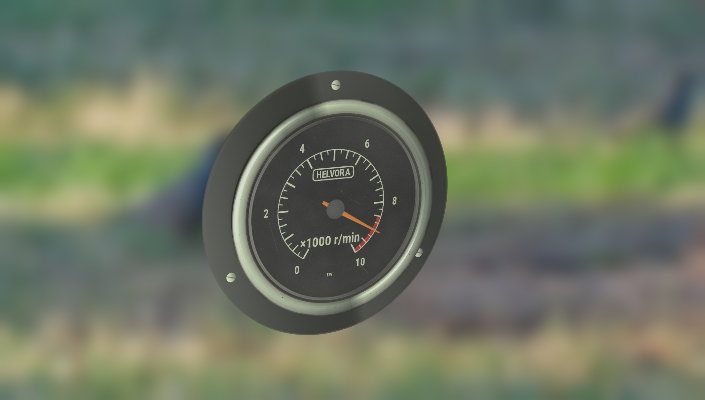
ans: rpm 9000
